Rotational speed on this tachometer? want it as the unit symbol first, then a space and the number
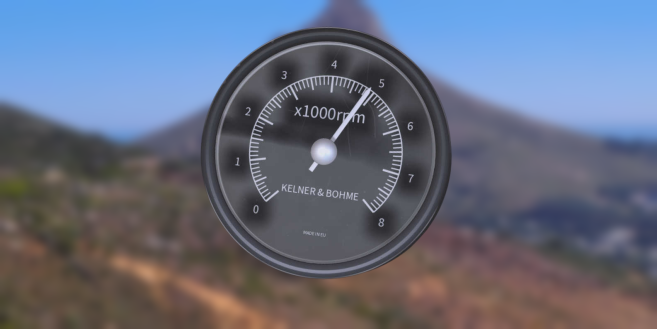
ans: rpm 4900
